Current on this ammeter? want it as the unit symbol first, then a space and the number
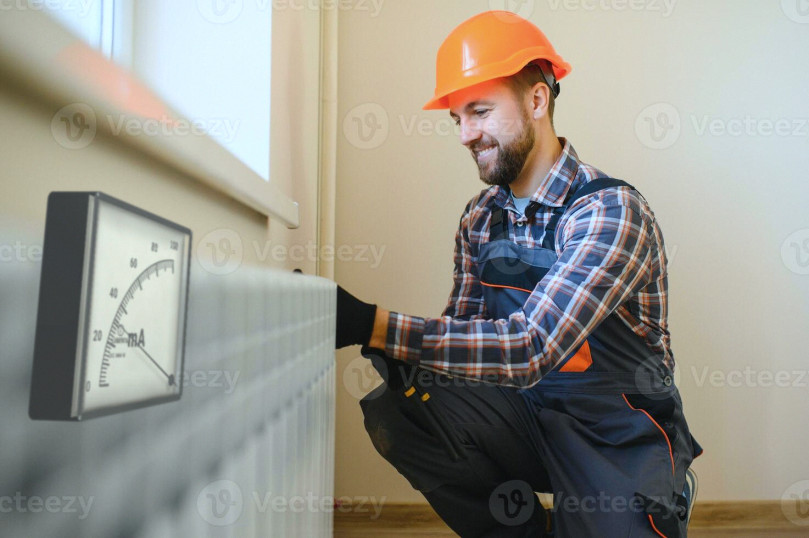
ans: mA 30
